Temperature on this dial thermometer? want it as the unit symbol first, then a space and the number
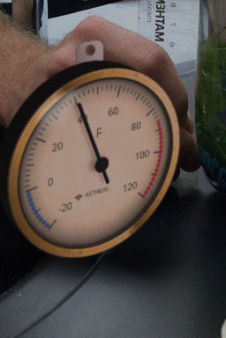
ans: °F 40
